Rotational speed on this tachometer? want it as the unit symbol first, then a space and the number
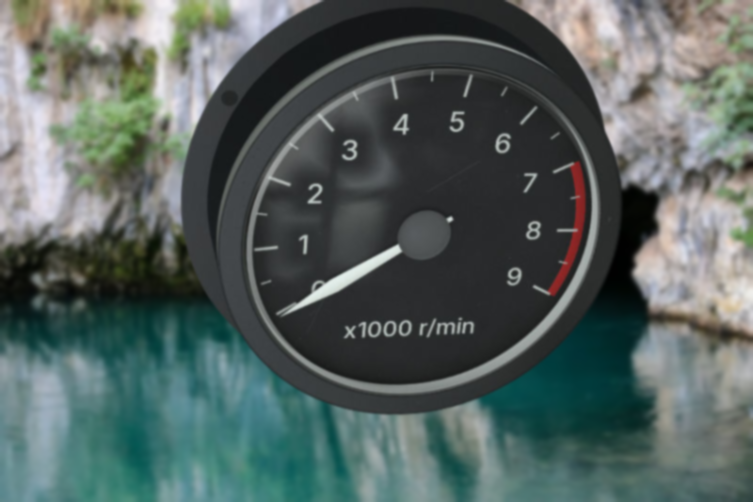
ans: rpm 0
